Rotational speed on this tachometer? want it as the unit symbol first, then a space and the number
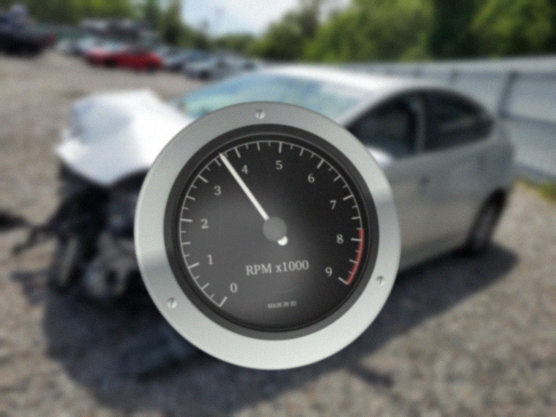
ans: rpm 3625
